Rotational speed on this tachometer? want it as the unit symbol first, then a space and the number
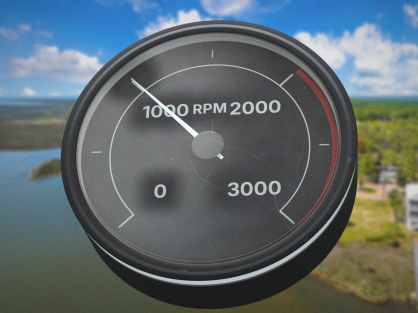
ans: rpm 1000
